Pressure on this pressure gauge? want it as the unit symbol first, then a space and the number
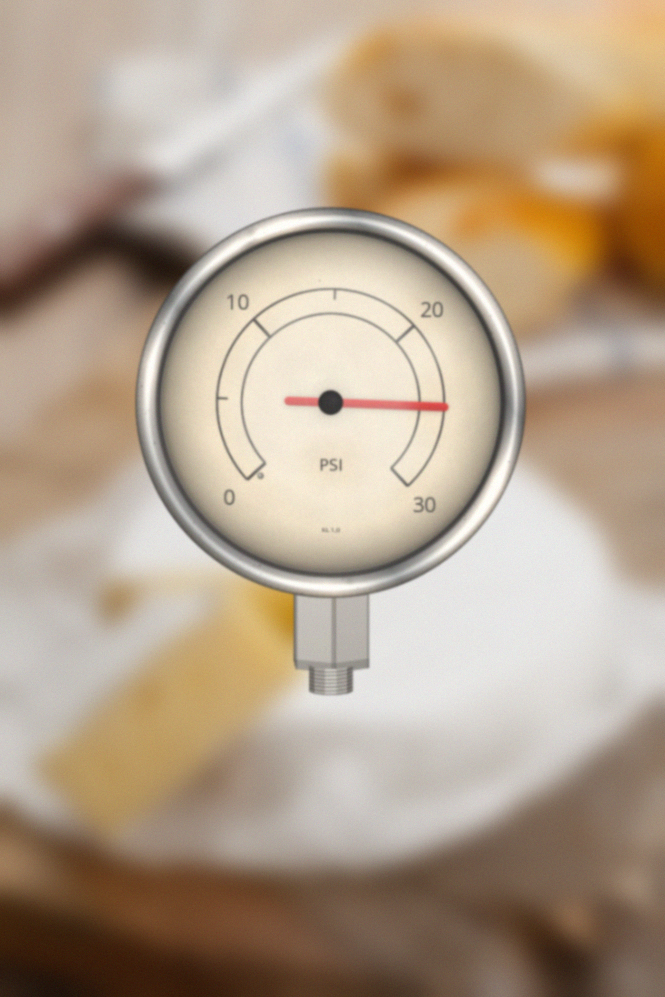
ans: psi 25
